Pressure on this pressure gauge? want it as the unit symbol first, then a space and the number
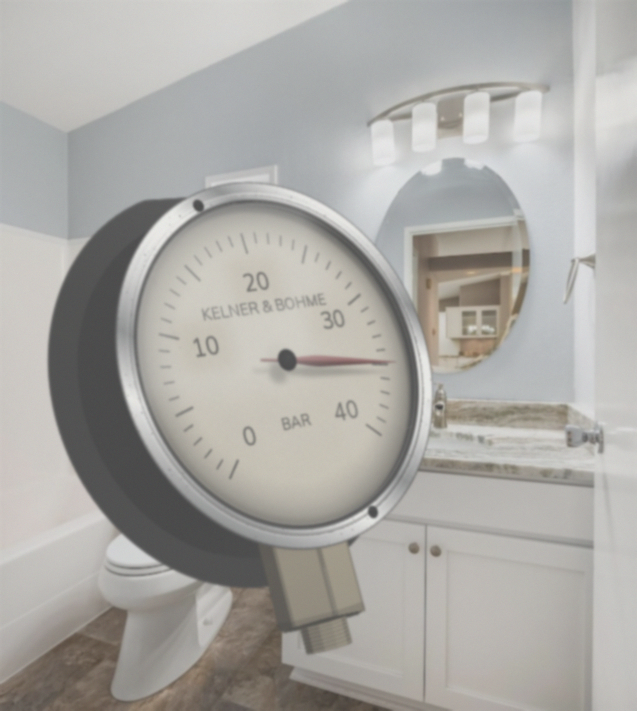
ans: bar 35
